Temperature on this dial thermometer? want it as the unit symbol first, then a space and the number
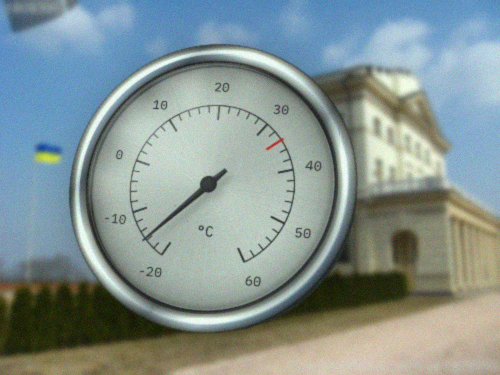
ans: °C -16
